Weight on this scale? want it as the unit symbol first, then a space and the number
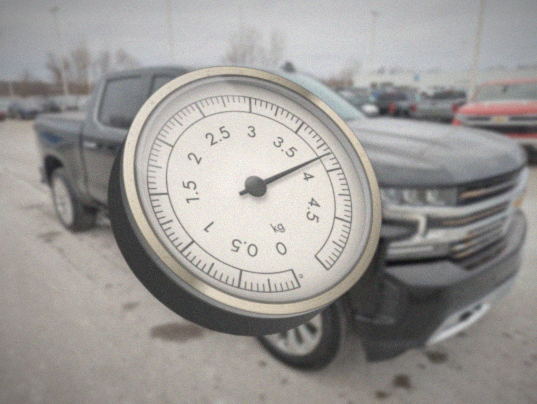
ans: kg 3.85
